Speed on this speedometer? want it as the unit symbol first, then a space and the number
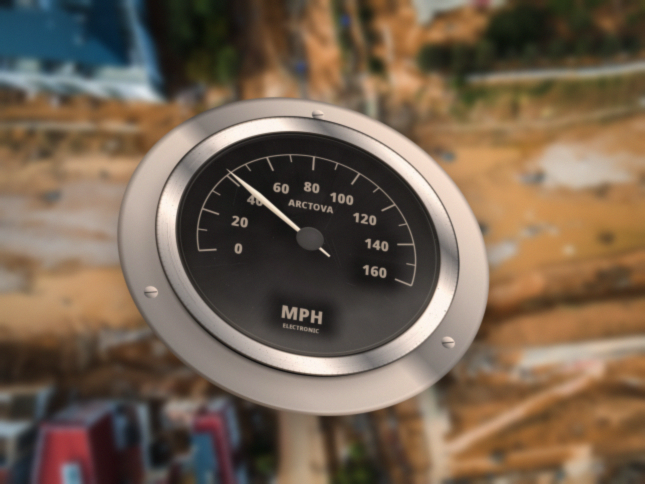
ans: mph 40
